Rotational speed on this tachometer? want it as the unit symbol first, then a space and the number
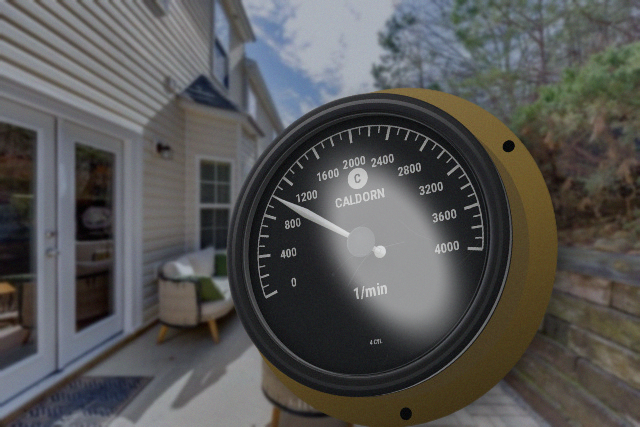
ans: rpm 1000
